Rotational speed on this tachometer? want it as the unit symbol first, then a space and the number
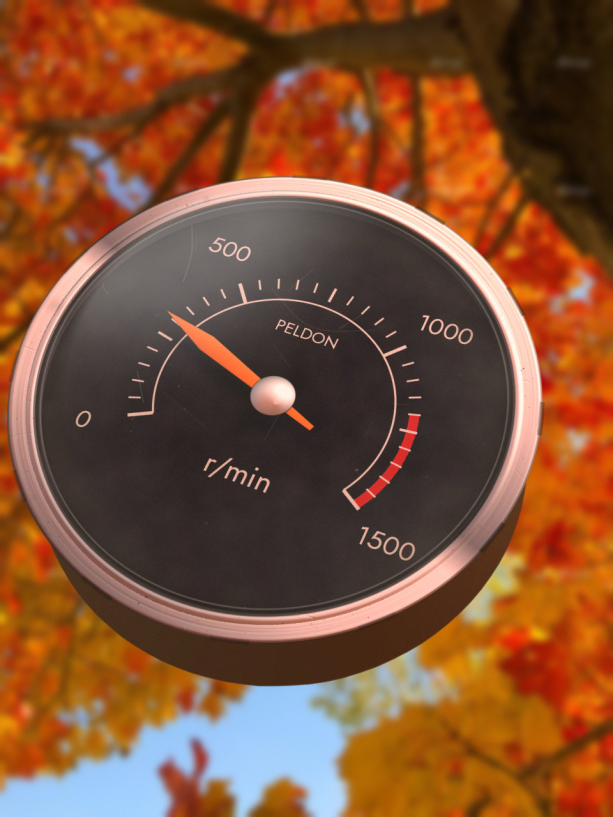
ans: rpm 300
